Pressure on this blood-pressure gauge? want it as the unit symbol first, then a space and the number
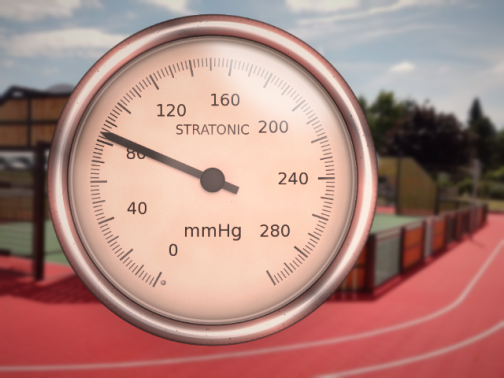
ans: mmHg 84
